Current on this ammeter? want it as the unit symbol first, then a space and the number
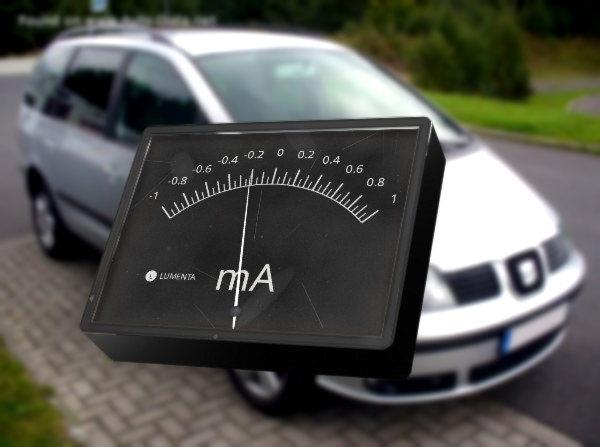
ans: mA -0.2
